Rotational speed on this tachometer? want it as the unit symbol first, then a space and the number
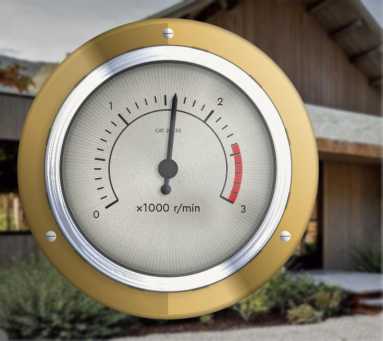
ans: rpm 1600
